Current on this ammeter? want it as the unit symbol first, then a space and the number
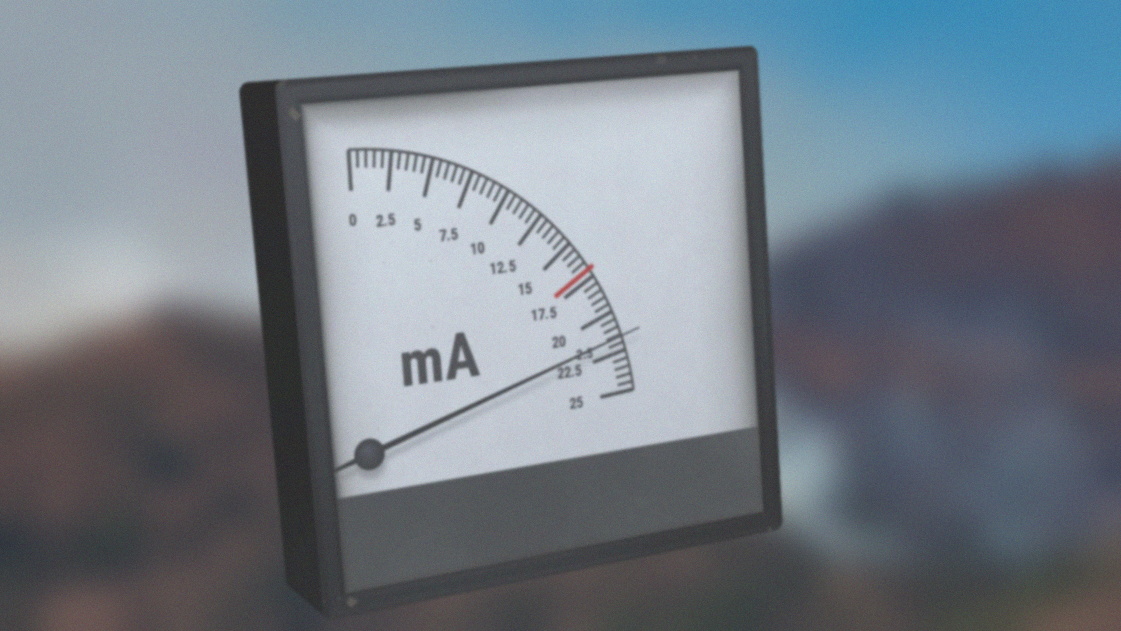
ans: mA 21.5
